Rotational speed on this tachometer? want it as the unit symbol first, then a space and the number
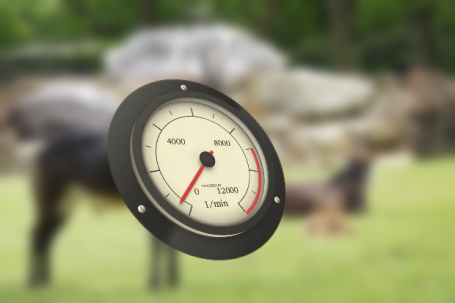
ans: rpm 500
